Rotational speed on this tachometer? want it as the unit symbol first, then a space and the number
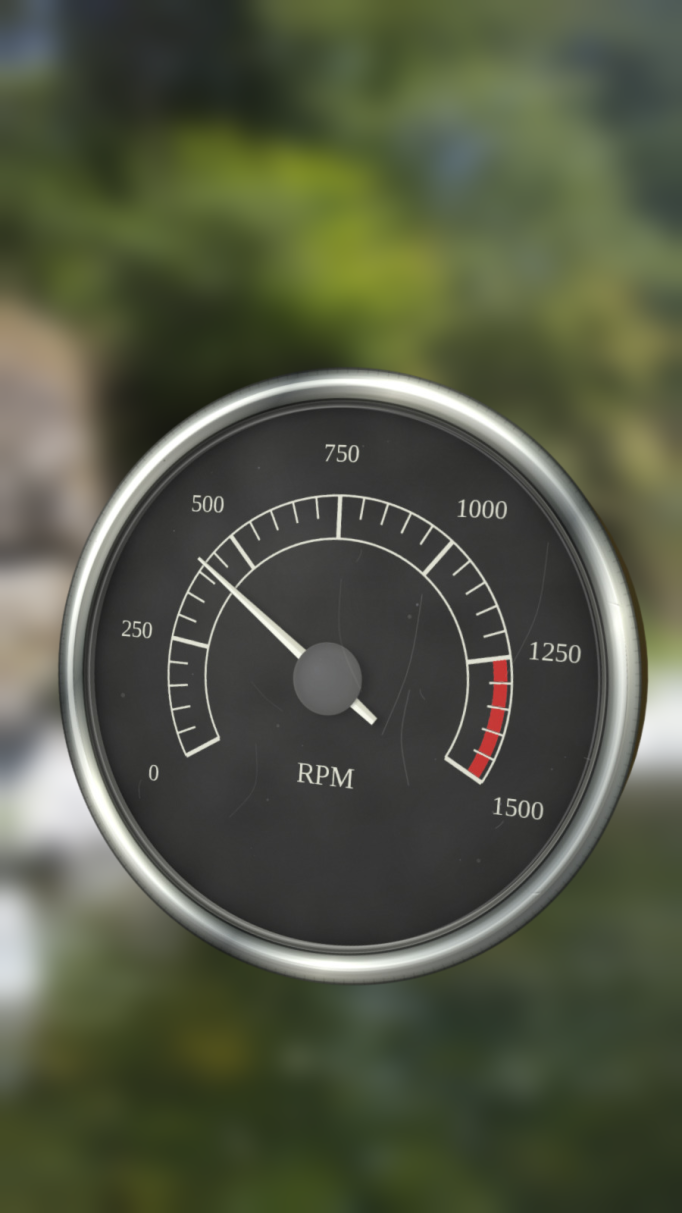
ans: rpm 425
